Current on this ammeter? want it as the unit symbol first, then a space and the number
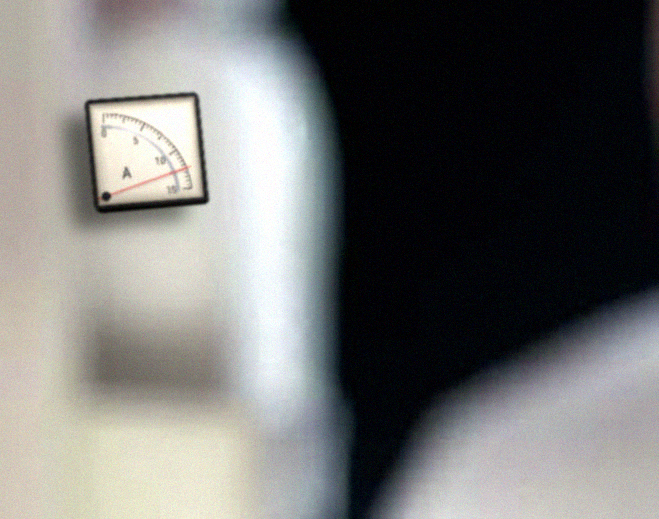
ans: A 12.5
